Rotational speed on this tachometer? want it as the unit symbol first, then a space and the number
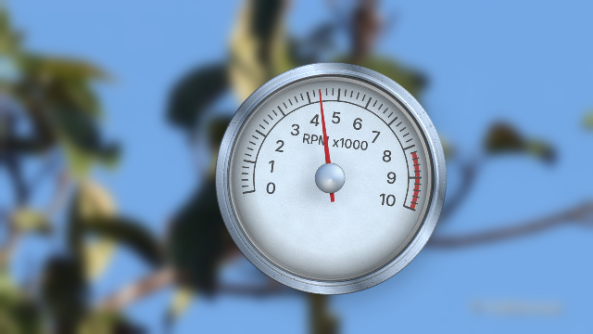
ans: rpm 4400
